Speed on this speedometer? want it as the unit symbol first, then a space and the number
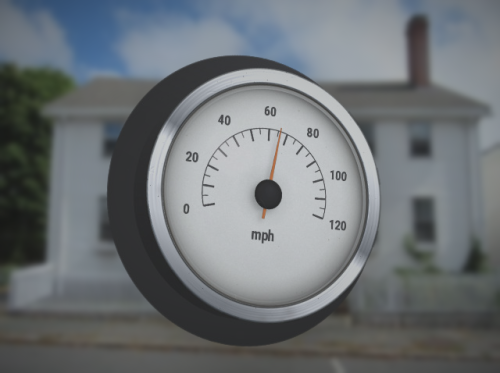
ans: mph 65
